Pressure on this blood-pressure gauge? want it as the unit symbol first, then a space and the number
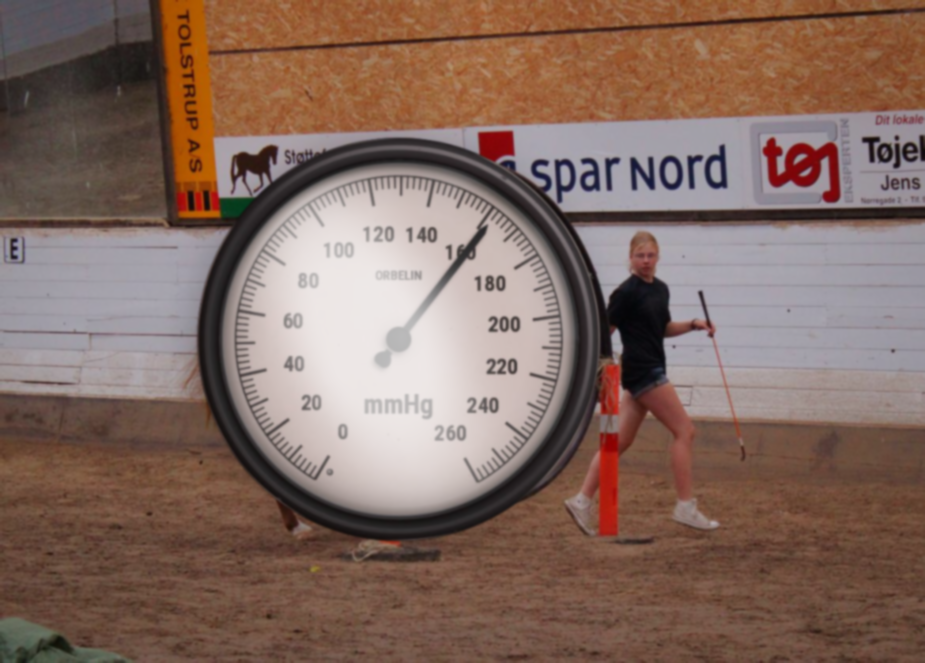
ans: mmHg 162
